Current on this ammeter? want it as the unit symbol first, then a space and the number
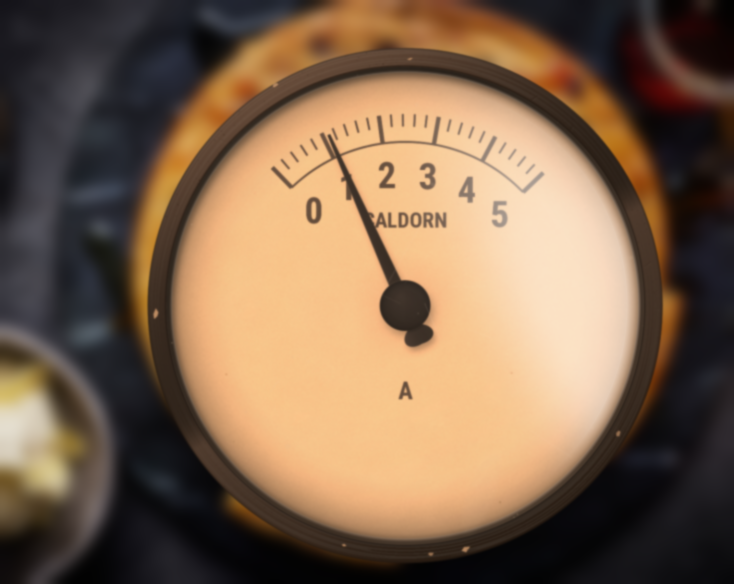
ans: A 1.1
